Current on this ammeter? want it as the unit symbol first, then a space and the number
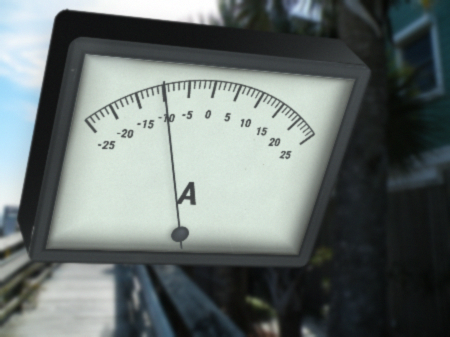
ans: A -10
